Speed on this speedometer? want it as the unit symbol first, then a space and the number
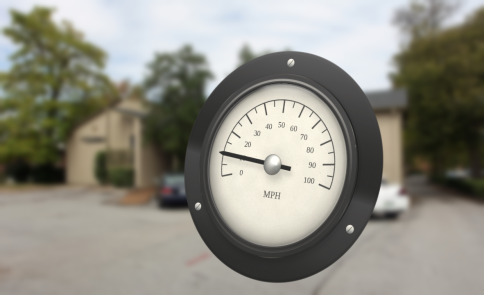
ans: mph 10
